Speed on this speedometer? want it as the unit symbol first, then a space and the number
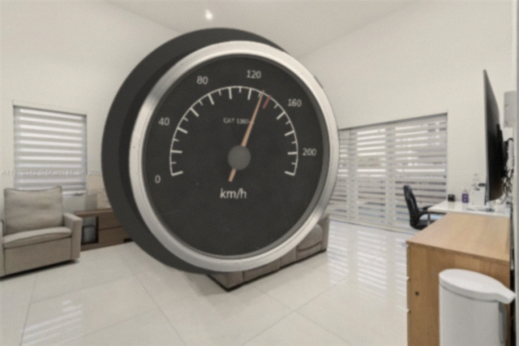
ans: km/h 130
